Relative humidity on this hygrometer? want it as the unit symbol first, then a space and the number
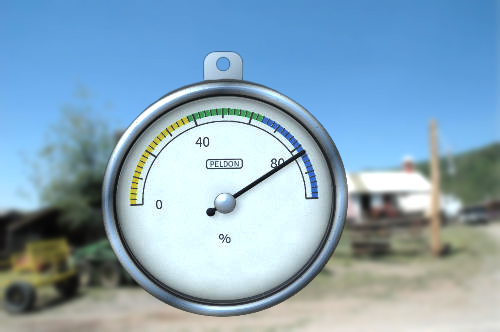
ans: % 82
